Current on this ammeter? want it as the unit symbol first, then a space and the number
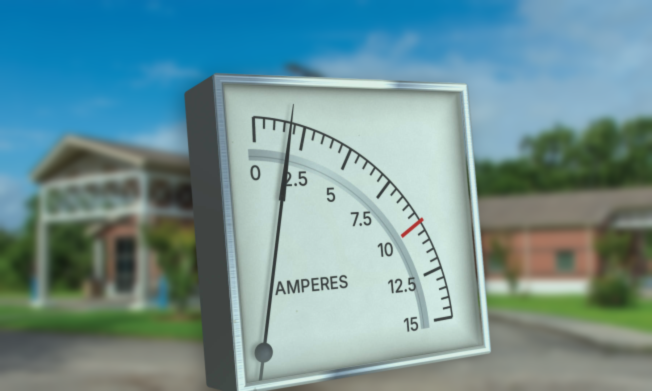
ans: A 1.75
